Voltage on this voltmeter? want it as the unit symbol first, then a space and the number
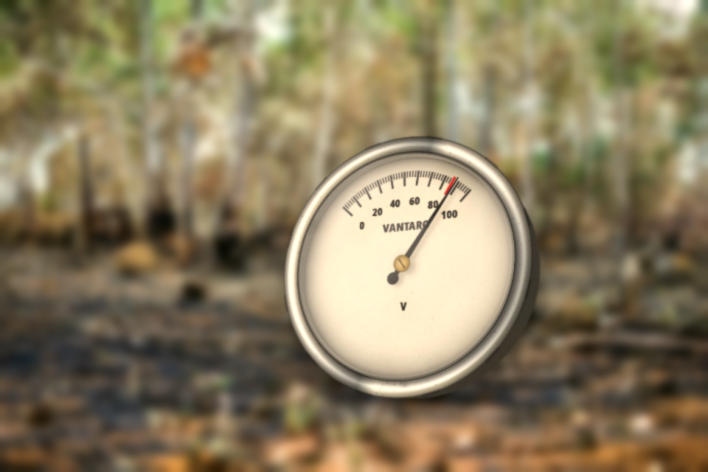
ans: V 90
